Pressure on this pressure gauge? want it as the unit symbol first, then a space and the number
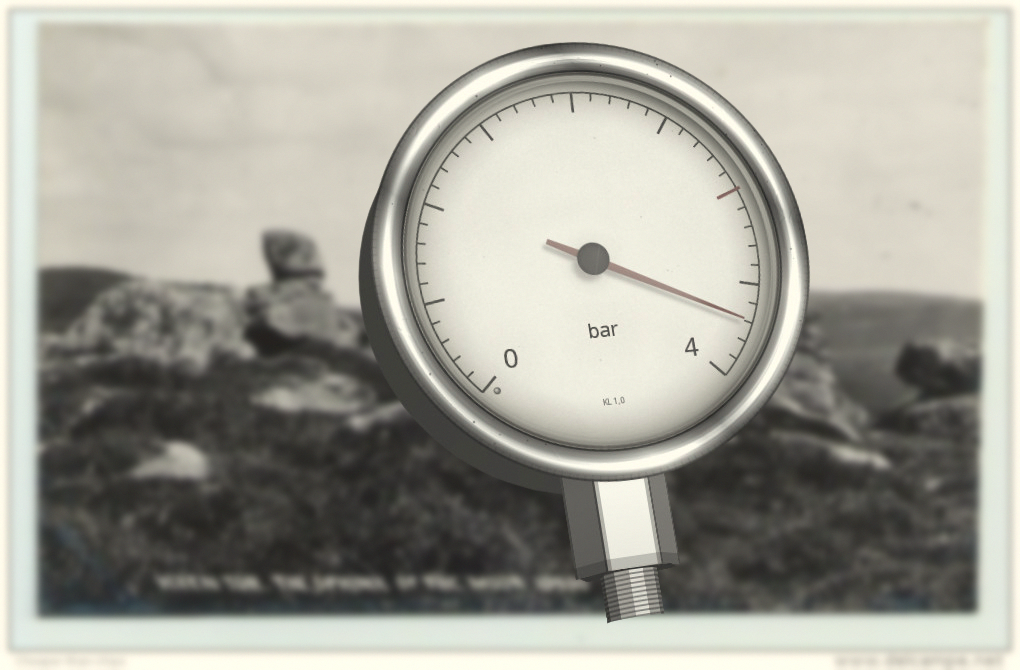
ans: bar 3.7
